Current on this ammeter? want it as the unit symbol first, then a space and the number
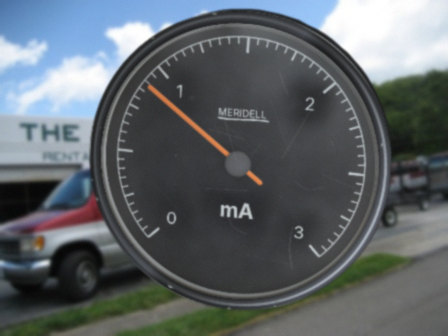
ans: mA 0.9
